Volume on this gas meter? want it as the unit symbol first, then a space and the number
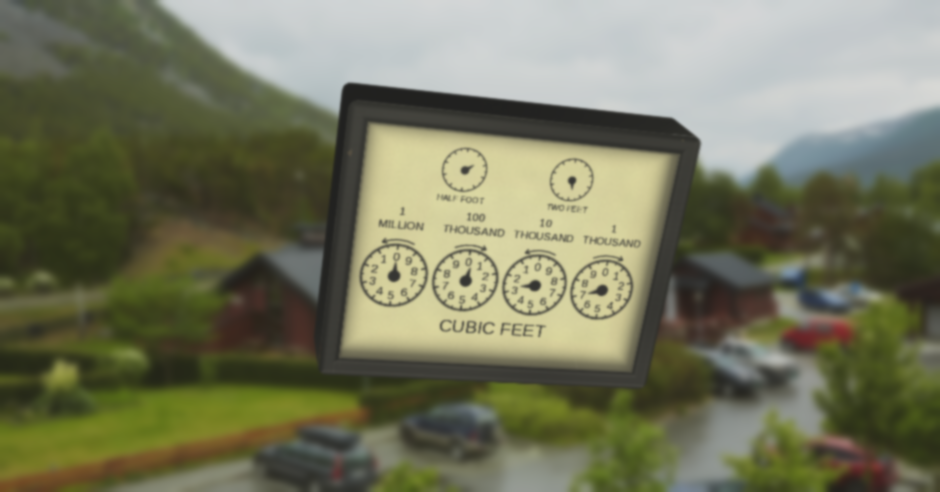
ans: ft³ 2700
